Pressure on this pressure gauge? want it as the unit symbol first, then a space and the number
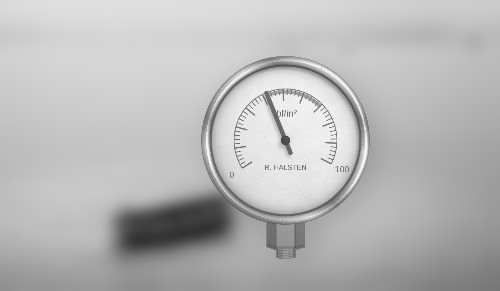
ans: psi 42
